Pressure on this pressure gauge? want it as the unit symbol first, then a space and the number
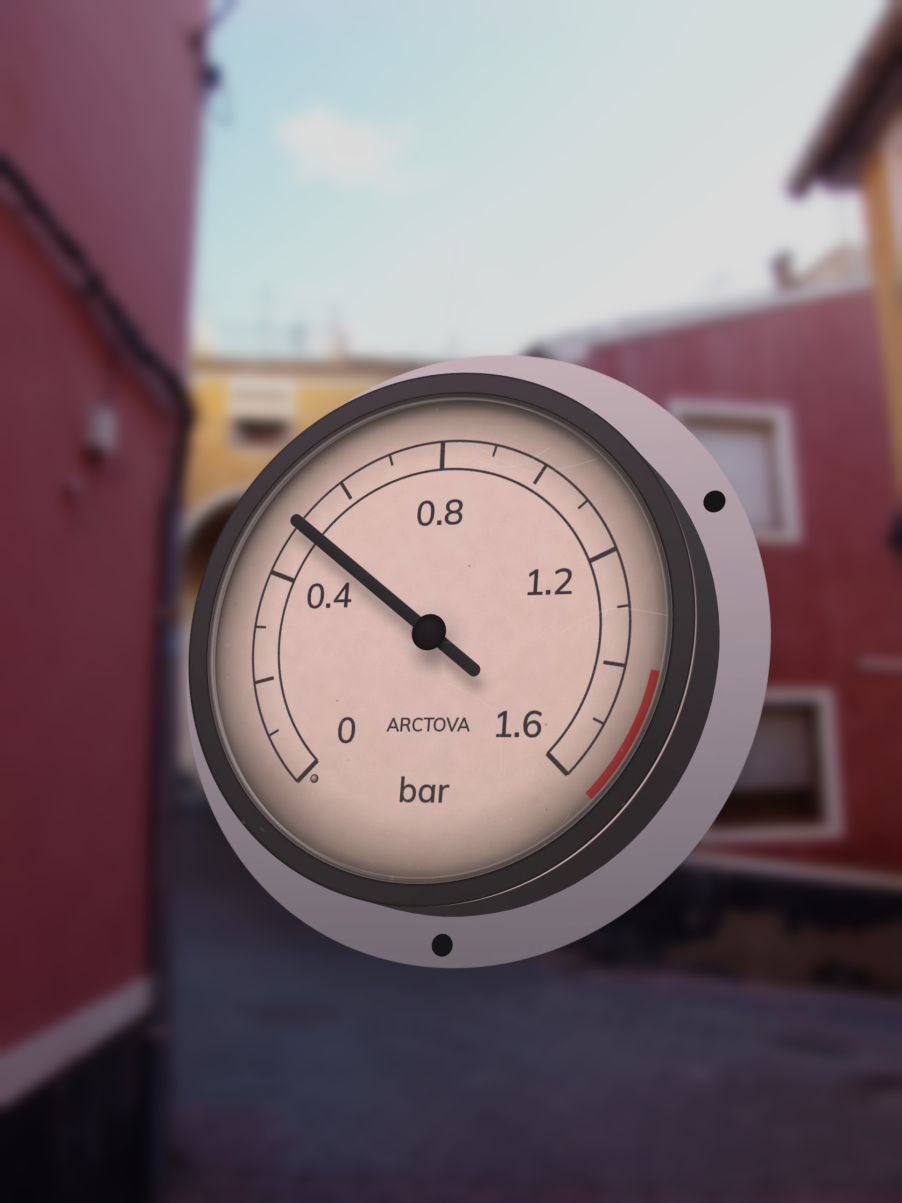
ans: bar 0.5
